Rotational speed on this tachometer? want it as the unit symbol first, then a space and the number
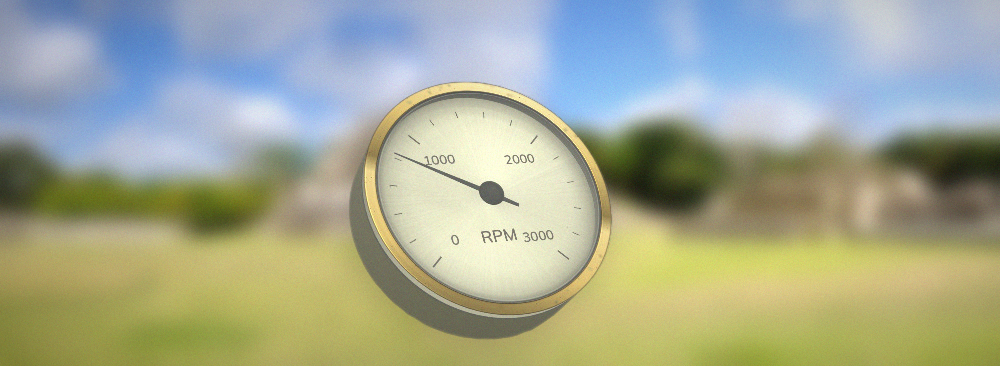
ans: rpm 800
